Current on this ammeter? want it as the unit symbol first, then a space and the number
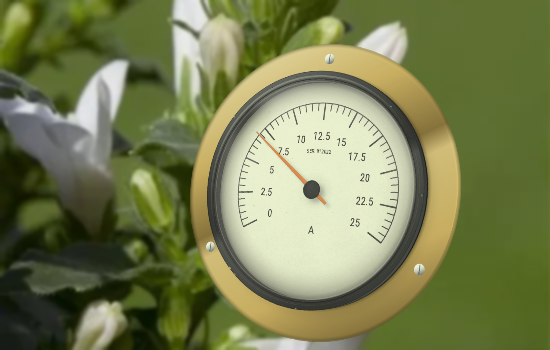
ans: A 7
